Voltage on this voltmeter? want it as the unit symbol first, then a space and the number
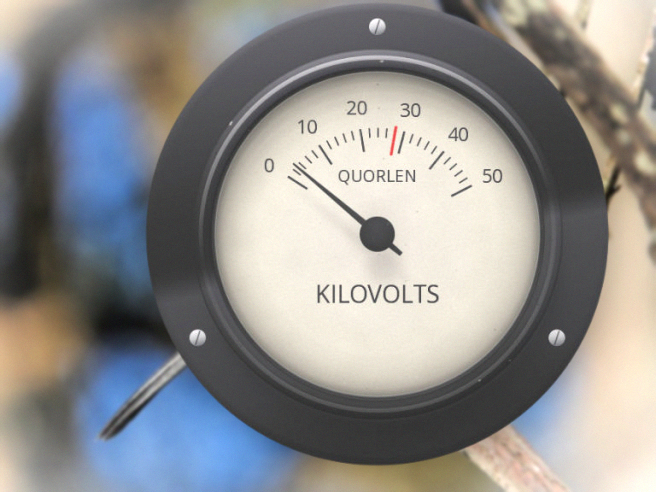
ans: kV 3
